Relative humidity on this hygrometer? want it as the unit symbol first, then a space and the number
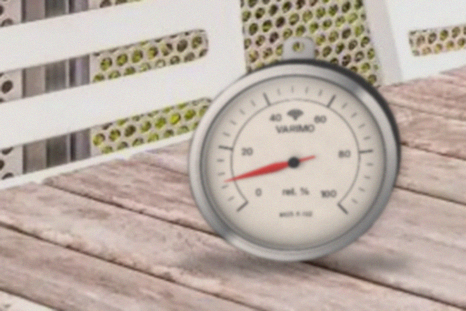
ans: % 10
